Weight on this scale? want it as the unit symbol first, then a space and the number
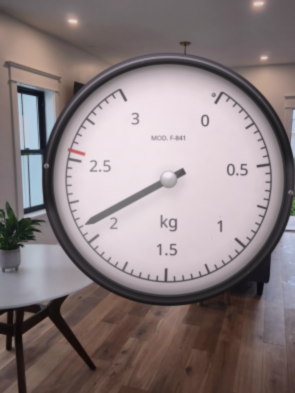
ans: kg 2.1
